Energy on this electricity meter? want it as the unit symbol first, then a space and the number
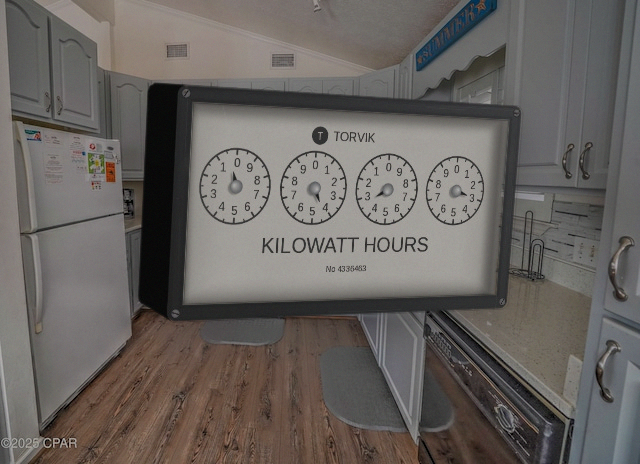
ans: kWh 433
